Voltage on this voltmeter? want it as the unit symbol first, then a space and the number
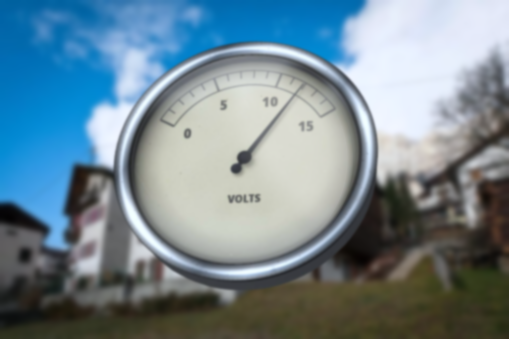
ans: V 12
